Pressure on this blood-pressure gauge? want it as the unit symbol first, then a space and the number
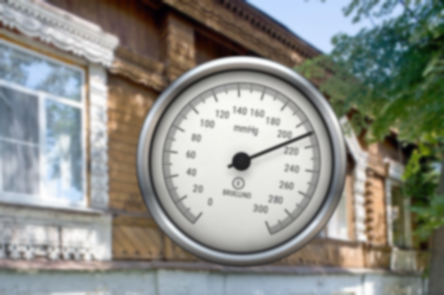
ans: mmHg 210
